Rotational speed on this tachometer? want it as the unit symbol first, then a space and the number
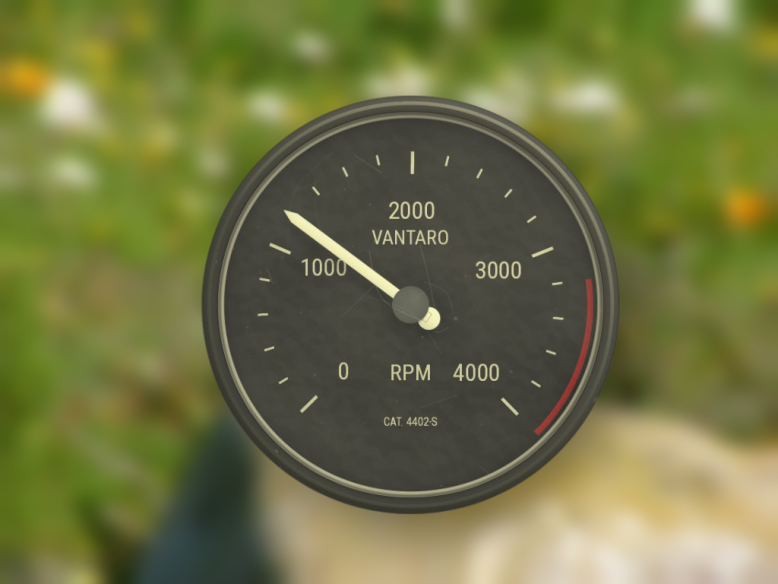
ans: rpm 1200
